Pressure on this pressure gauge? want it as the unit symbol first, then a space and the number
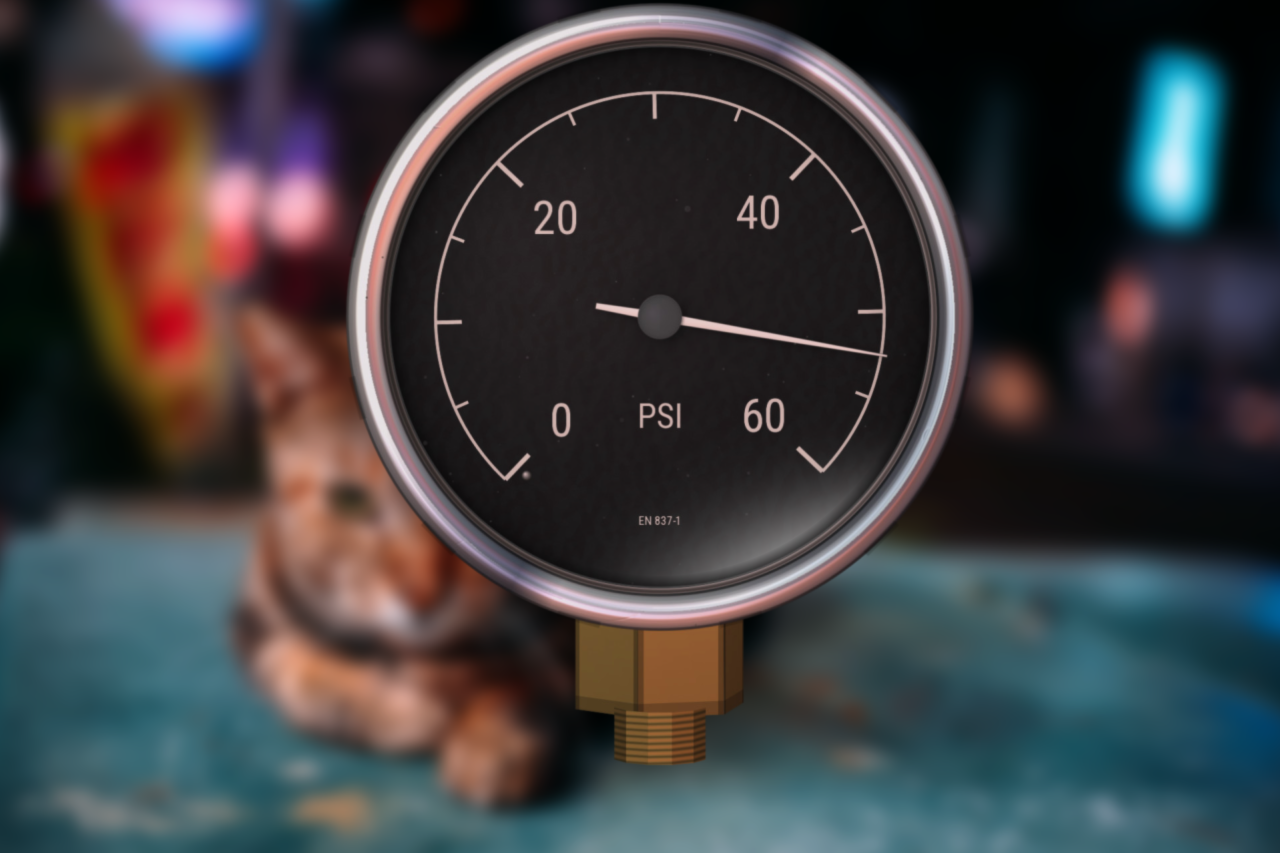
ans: psi 52.5
